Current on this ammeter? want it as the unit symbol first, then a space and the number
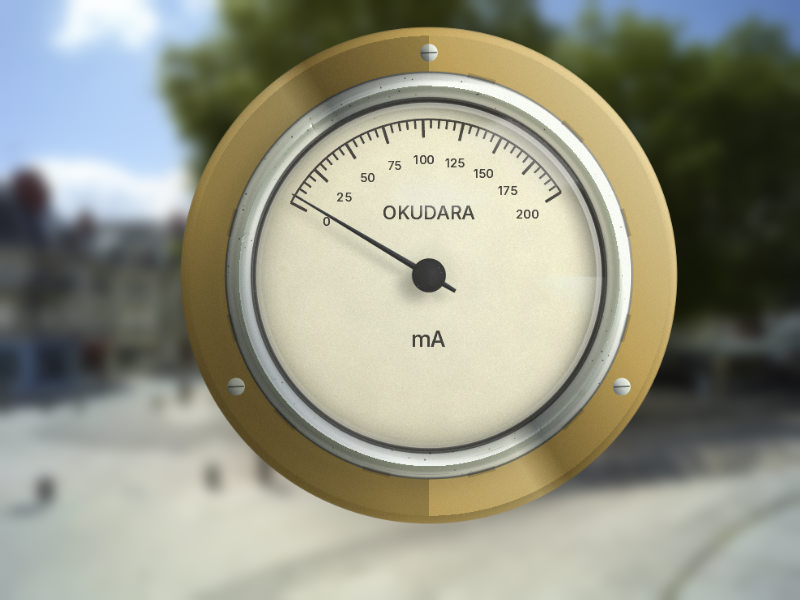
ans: mA 5
